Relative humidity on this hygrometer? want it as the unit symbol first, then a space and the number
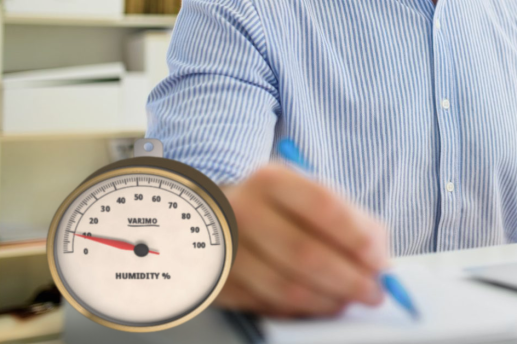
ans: % 10
